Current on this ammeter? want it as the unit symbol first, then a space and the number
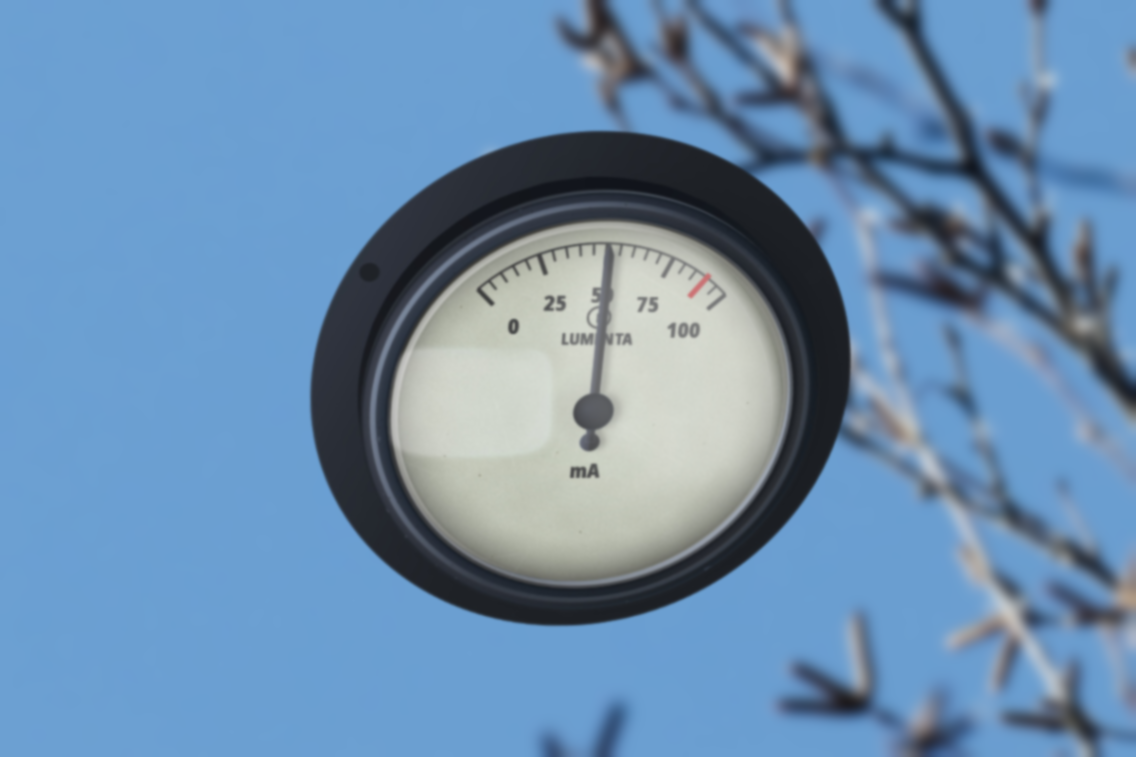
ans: mA 50
